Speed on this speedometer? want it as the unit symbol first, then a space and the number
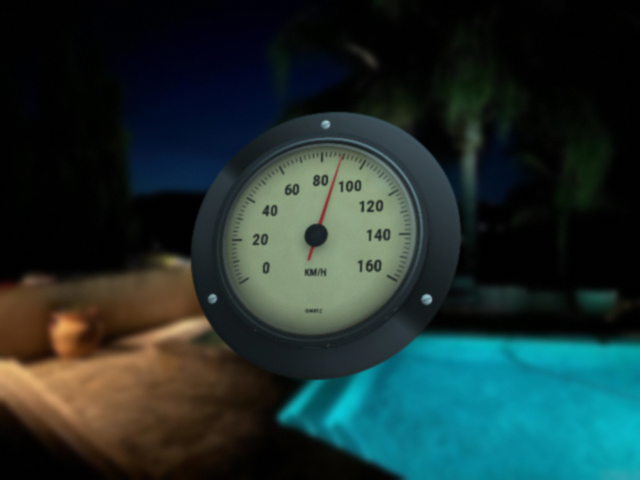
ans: km/h 90
